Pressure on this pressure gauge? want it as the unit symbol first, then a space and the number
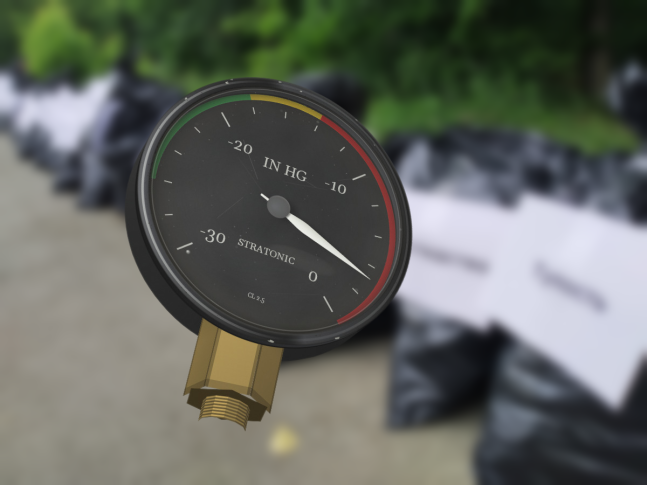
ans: inHg -3
